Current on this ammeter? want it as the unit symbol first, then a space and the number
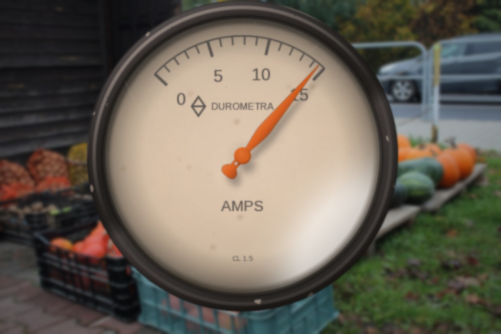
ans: A 14.5
